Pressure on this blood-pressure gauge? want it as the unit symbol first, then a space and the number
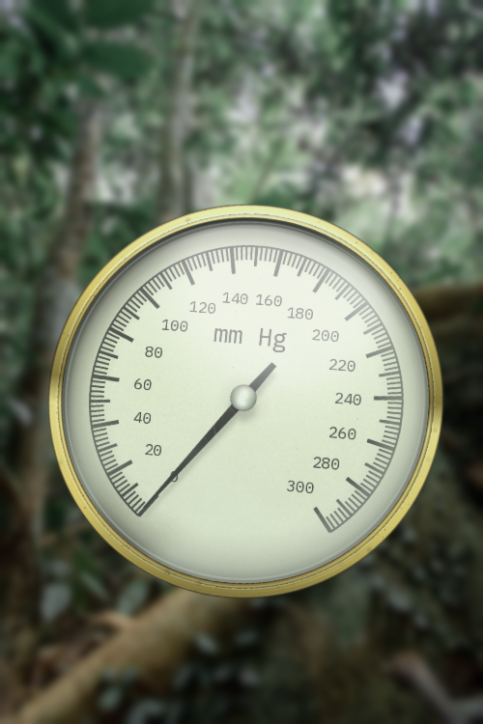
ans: mmHg 0
